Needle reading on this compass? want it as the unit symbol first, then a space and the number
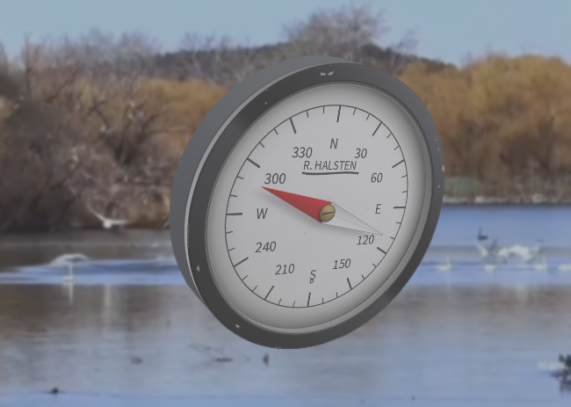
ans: ° 290
